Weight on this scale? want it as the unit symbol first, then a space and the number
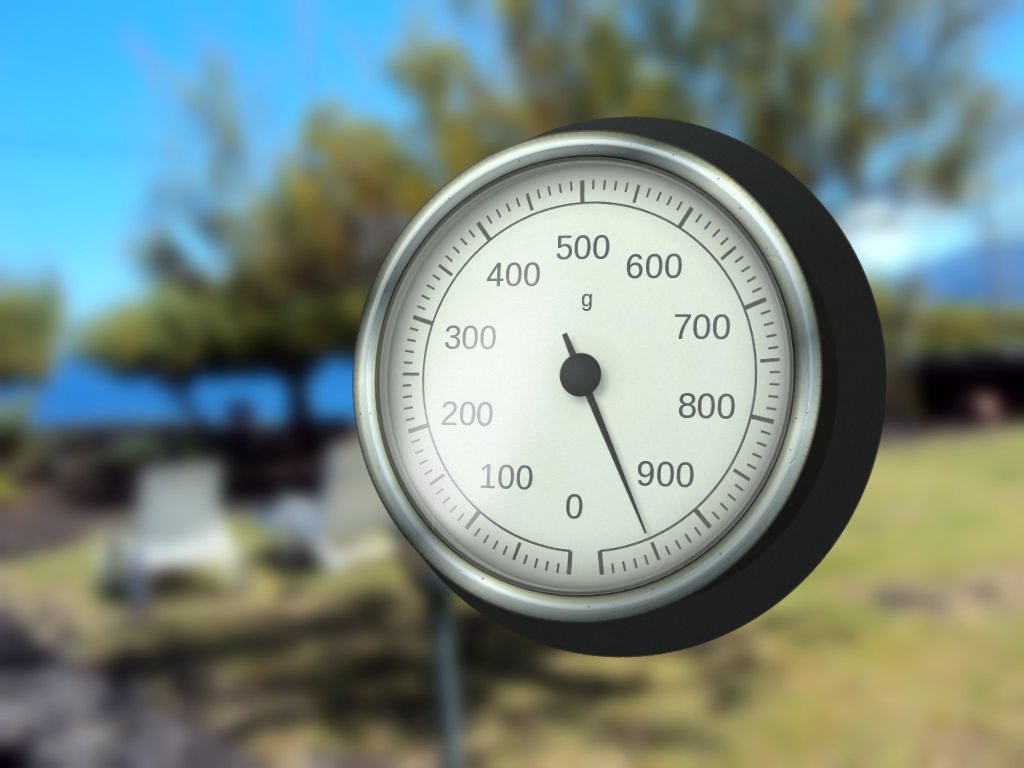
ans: g 950
